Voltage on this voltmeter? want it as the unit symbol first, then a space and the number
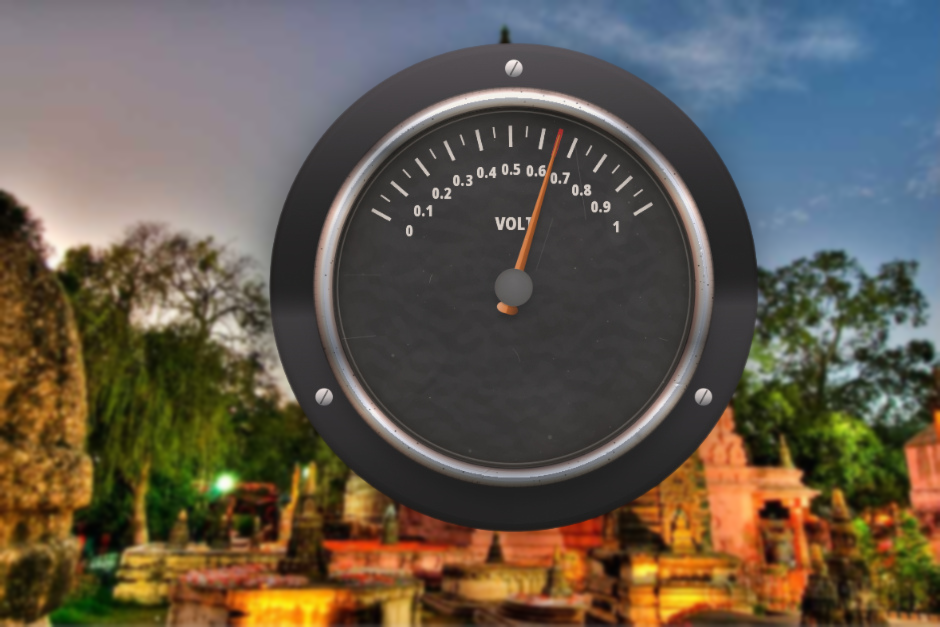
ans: V 0.65
